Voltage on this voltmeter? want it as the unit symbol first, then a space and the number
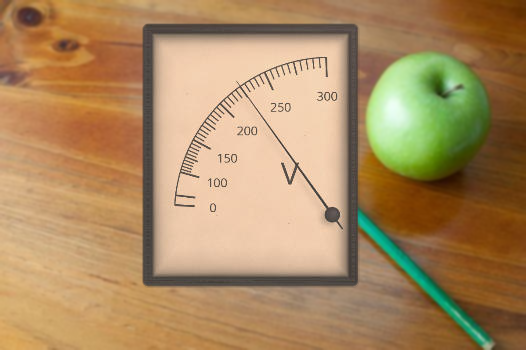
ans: V 225
